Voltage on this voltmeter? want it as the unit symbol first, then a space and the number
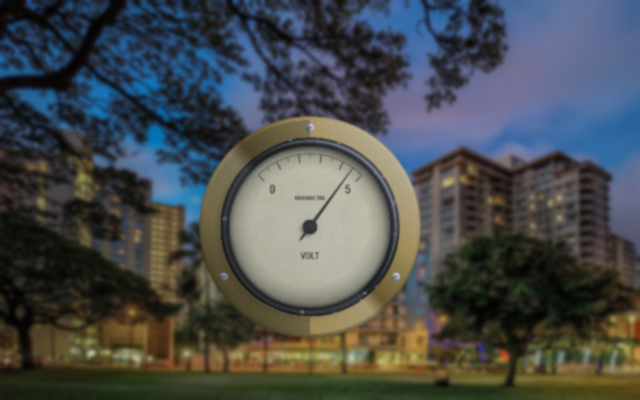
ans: V 4.5
